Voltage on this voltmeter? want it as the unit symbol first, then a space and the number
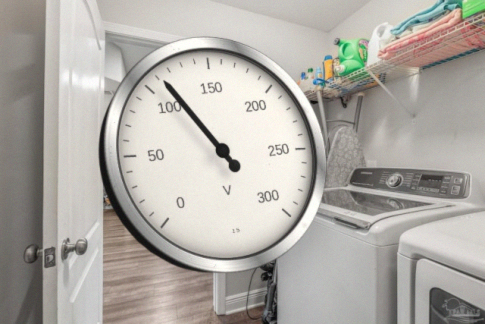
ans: V 110
